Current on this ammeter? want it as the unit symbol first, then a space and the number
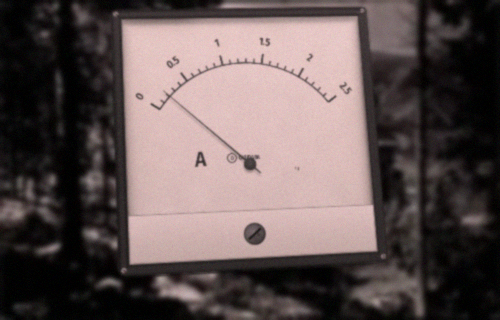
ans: A 0.2
